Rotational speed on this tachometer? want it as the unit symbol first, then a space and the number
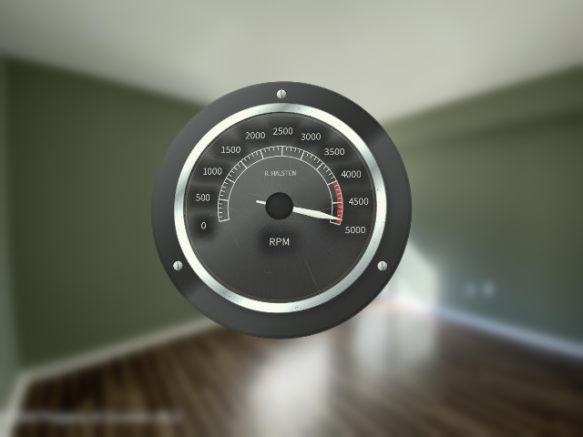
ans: rpm 4900
